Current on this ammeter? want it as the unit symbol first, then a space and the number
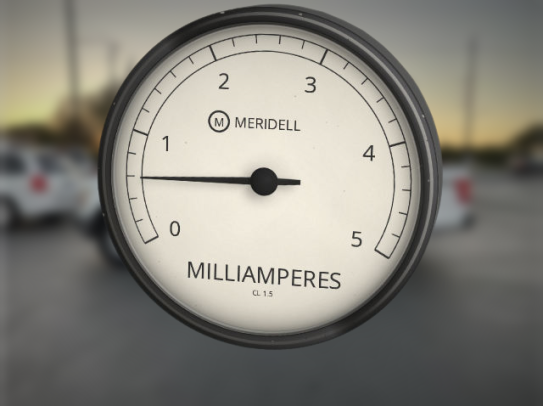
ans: mA 0.6
